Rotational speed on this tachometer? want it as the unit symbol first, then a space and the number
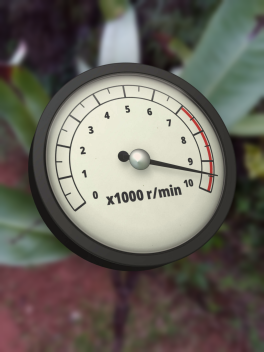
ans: rpm 9500
